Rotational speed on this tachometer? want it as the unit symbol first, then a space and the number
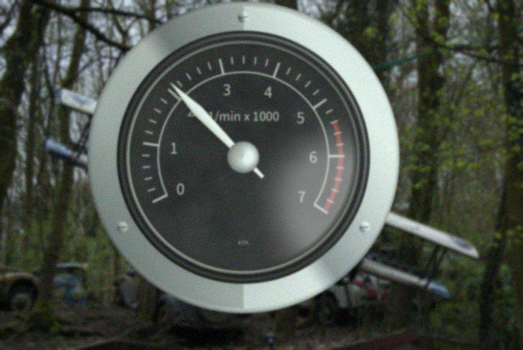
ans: rpm 2100
